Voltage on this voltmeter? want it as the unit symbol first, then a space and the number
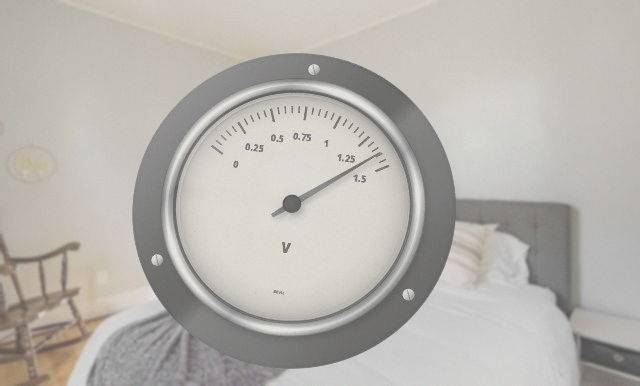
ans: V 1.4
